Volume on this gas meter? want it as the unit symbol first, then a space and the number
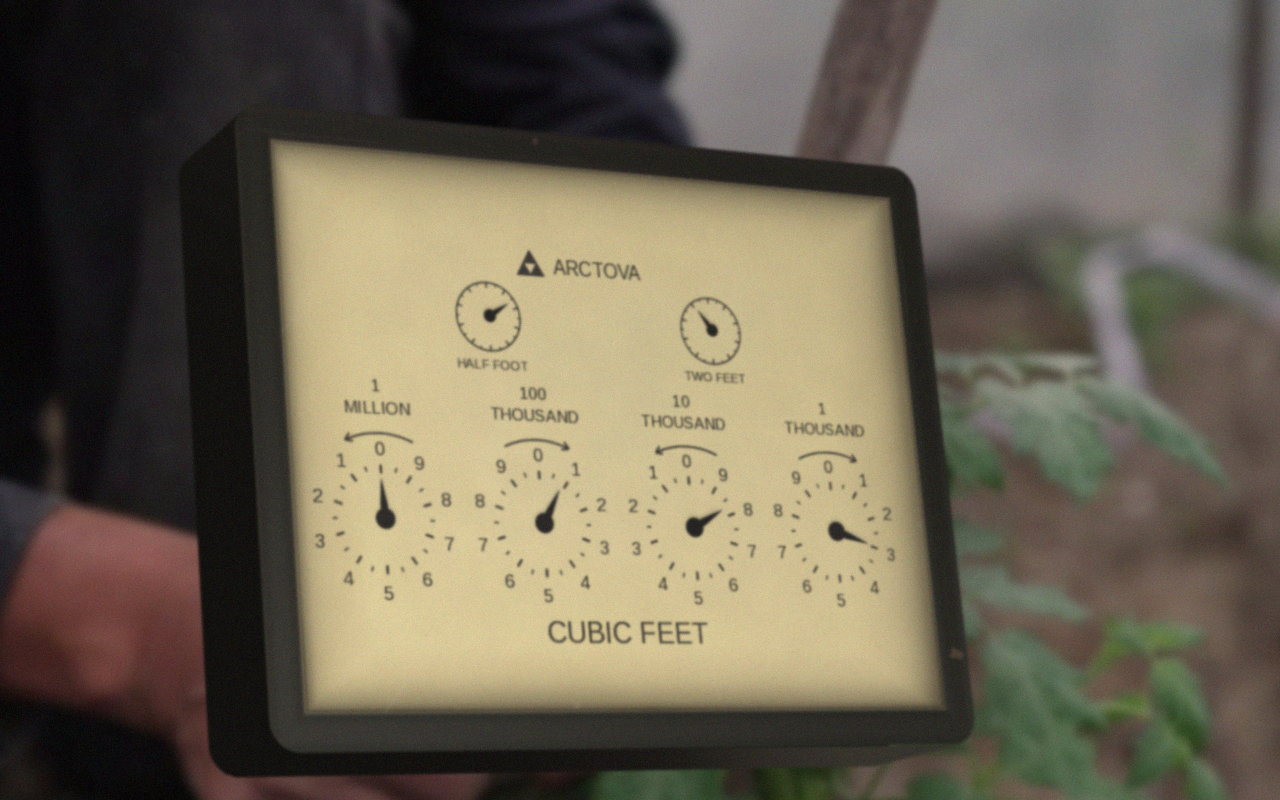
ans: ft³ 8300
